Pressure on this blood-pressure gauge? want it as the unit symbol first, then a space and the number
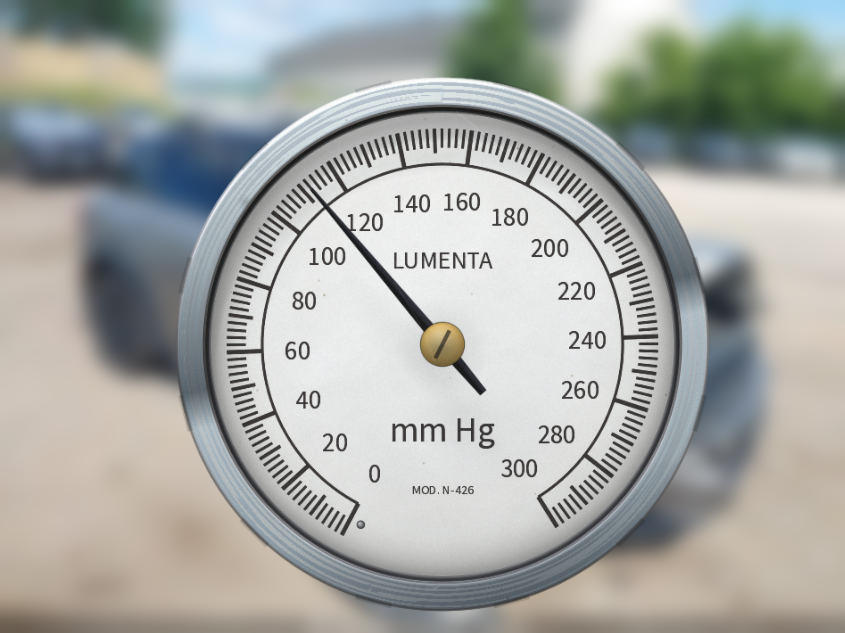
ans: mmHg 112
